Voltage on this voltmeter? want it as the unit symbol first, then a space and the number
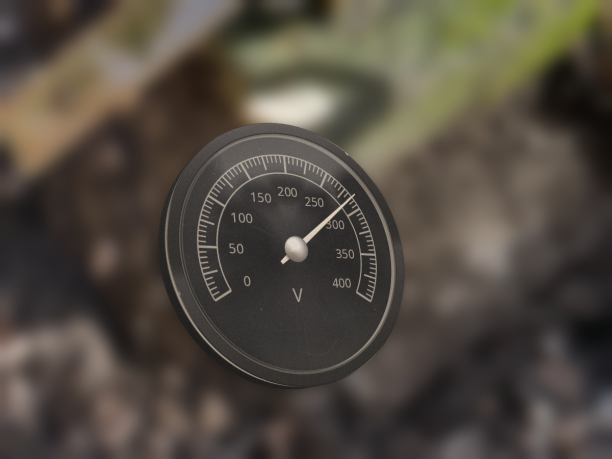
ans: V 285
